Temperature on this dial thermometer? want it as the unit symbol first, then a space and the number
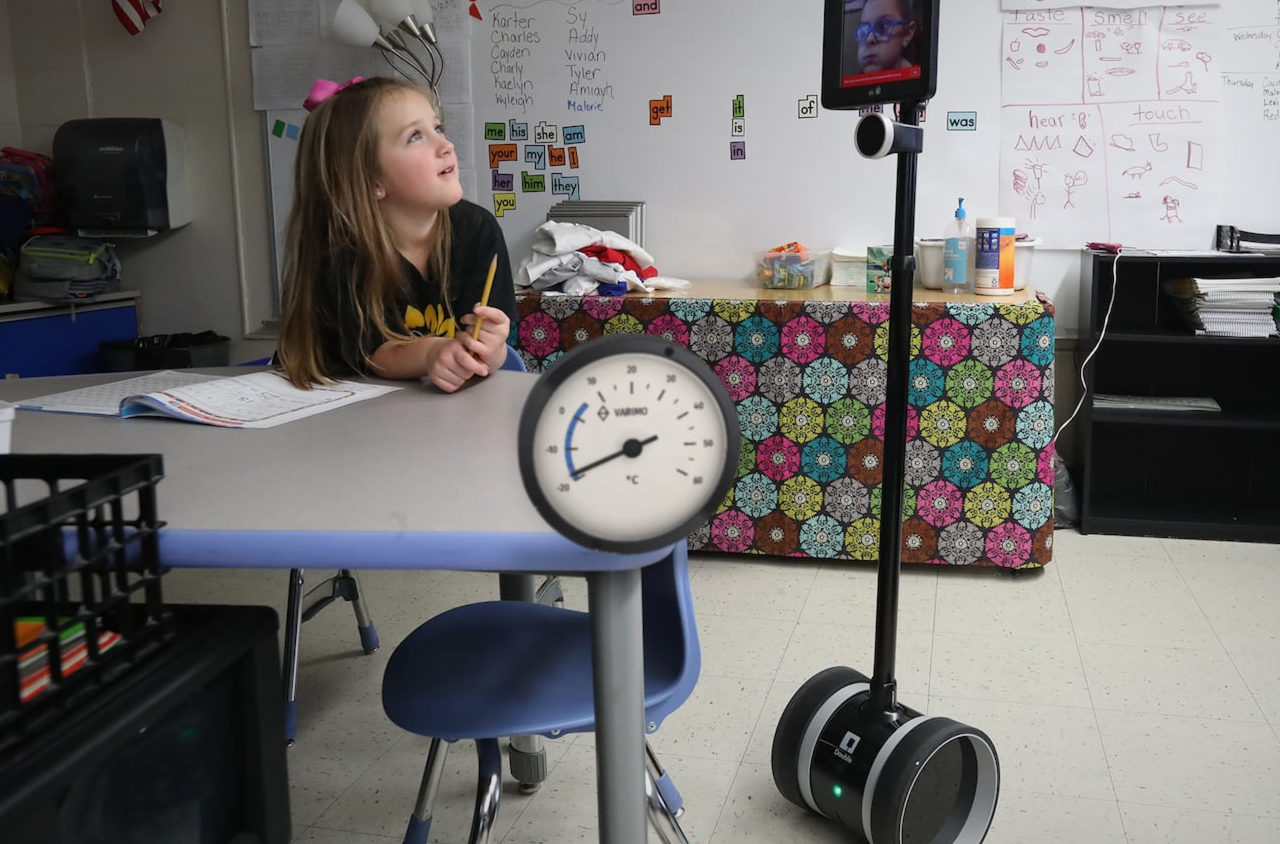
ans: °C -17.5
